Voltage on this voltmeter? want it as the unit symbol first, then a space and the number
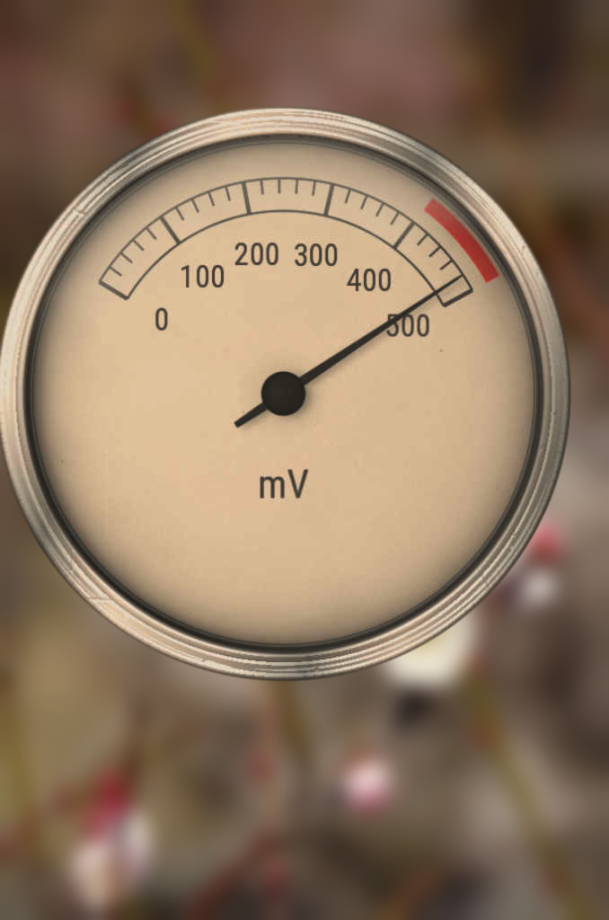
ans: mV 480
